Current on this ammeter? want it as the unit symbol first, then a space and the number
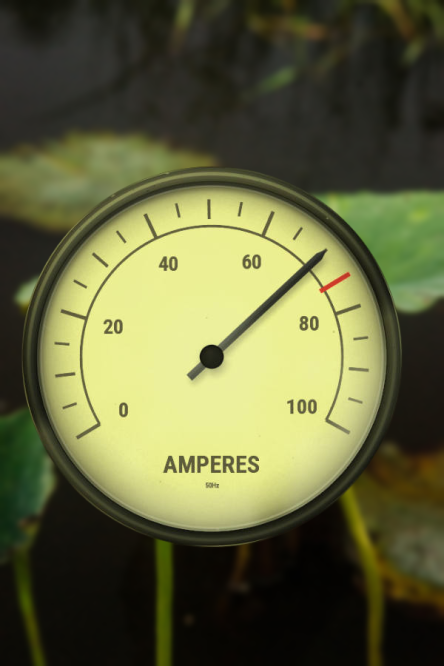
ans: A 70
